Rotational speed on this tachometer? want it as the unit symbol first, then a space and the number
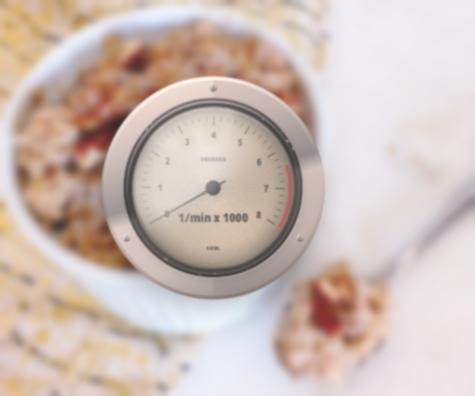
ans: rpm 0
